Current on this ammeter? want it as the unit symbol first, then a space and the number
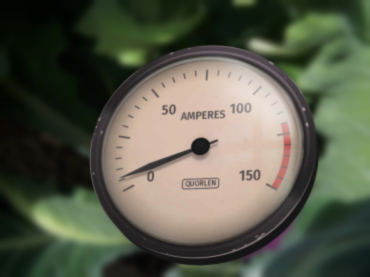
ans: A 5
